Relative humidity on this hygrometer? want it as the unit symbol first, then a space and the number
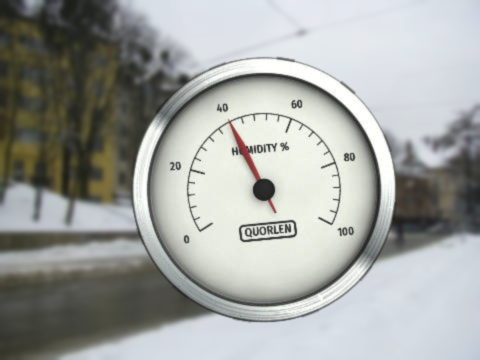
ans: % 40
